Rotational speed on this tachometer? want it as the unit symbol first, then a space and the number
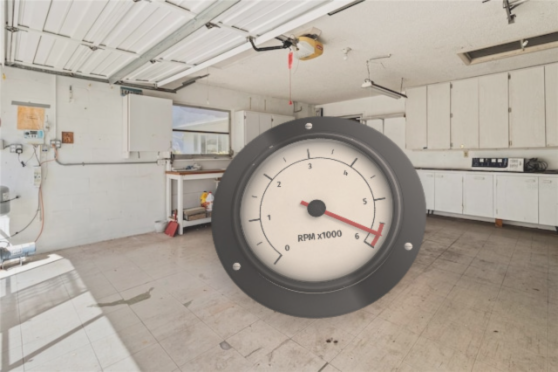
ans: rpm 5750
